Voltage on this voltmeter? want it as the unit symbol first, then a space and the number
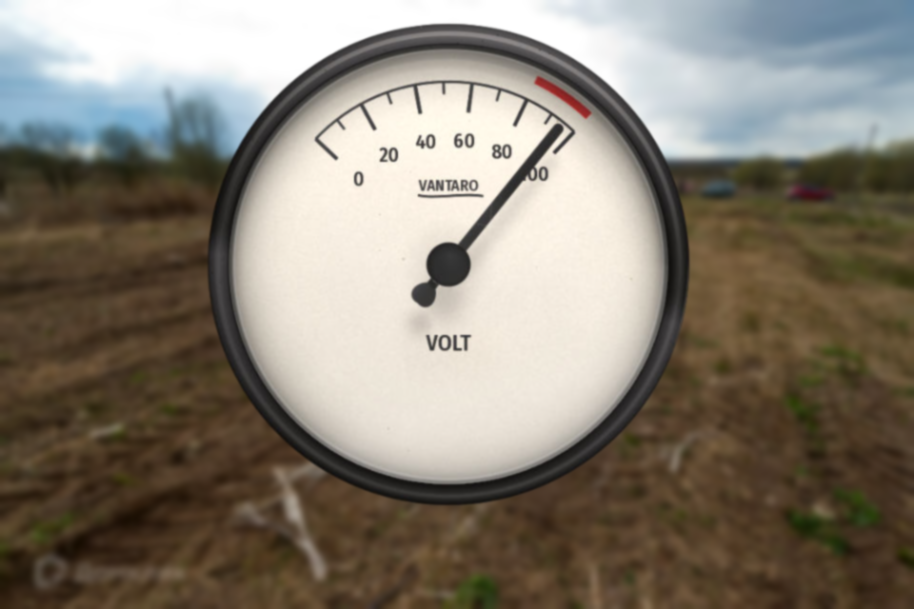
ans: V 95
